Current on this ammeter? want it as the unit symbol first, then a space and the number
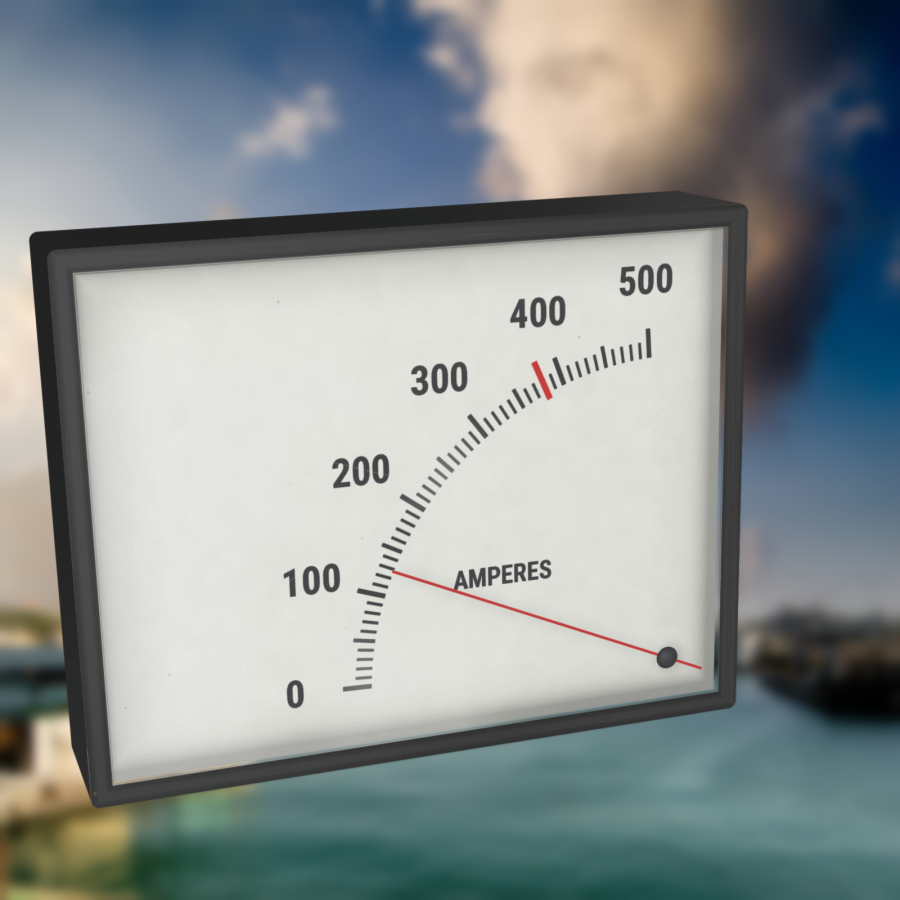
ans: A 130
